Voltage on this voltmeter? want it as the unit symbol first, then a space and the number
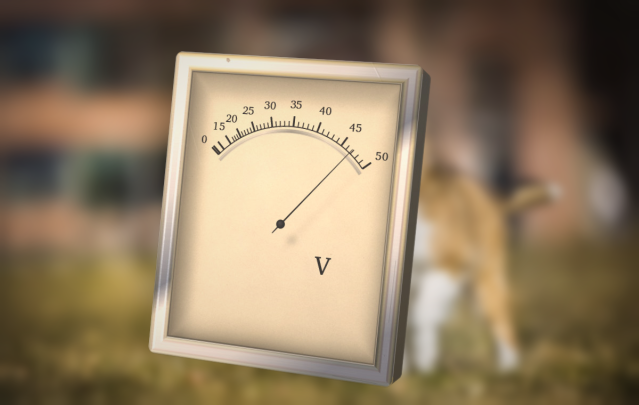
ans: V 47
